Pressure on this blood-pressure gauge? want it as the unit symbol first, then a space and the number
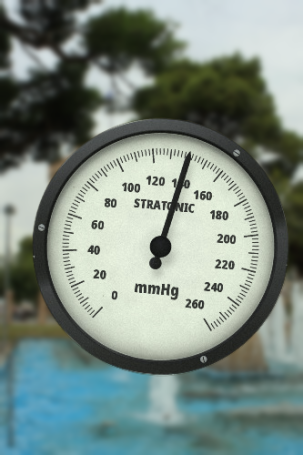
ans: mmHg 140
